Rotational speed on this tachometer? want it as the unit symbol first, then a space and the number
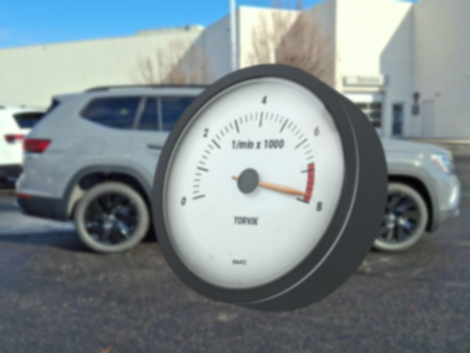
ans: rpm 7800
